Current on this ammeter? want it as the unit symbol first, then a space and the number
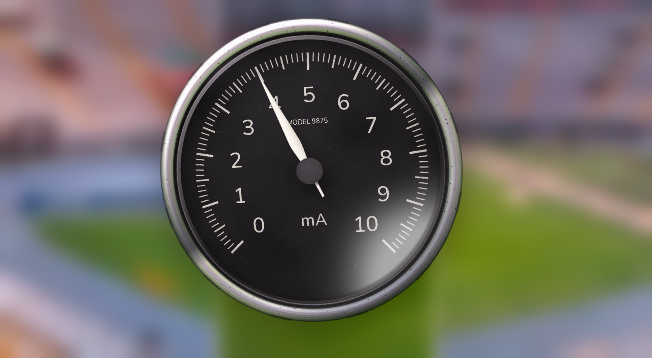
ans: mA 4
